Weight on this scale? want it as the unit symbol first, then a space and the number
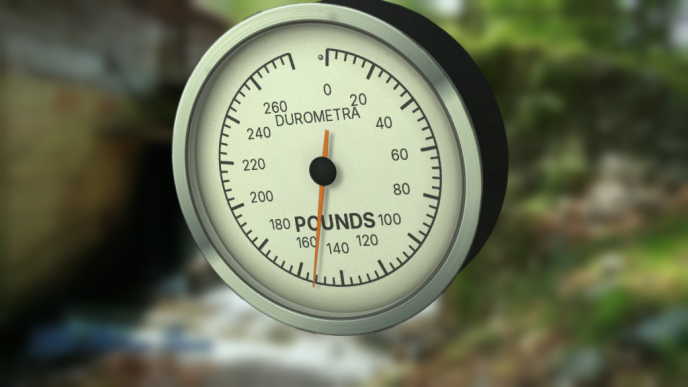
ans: lb 152
